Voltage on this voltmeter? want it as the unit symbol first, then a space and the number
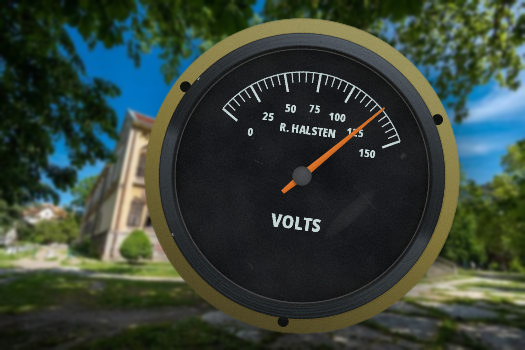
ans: V 125
